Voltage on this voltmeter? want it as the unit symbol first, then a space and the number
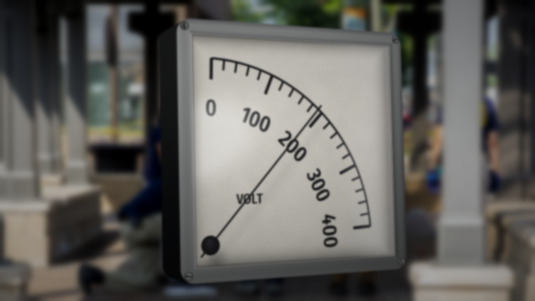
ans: V 190
